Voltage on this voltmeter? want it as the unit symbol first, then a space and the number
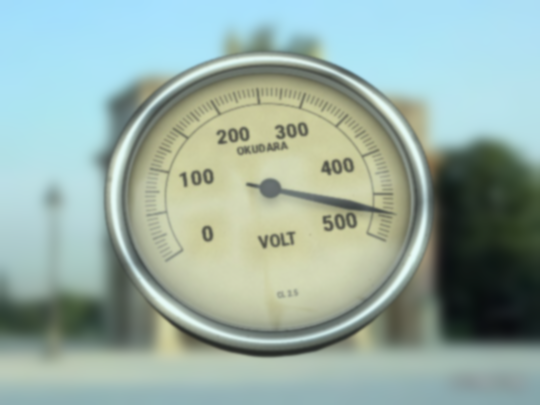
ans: V 475
